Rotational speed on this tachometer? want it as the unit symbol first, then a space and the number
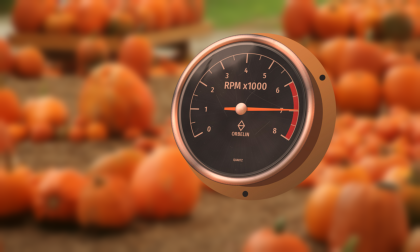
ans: rpm 7000
